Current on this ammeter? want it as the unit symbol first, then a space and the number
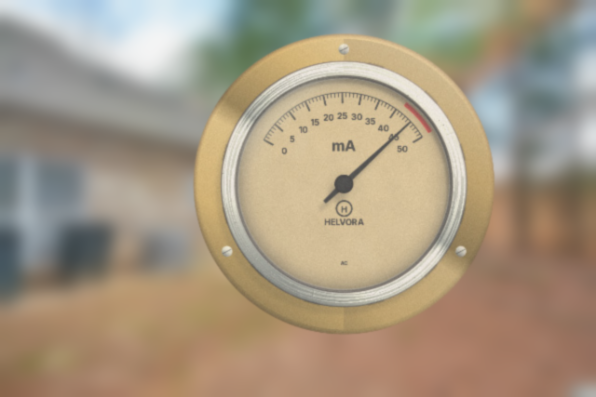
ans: mA 45
